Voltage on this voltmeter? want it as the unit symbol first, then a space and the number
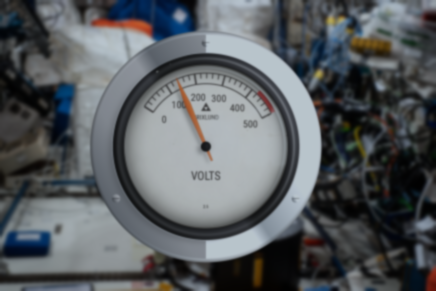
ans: V 140
